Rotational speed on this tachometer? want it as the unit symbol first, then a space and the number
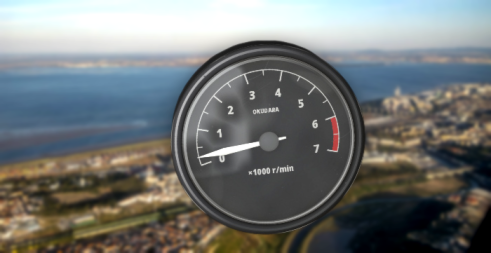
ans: rpm 250
